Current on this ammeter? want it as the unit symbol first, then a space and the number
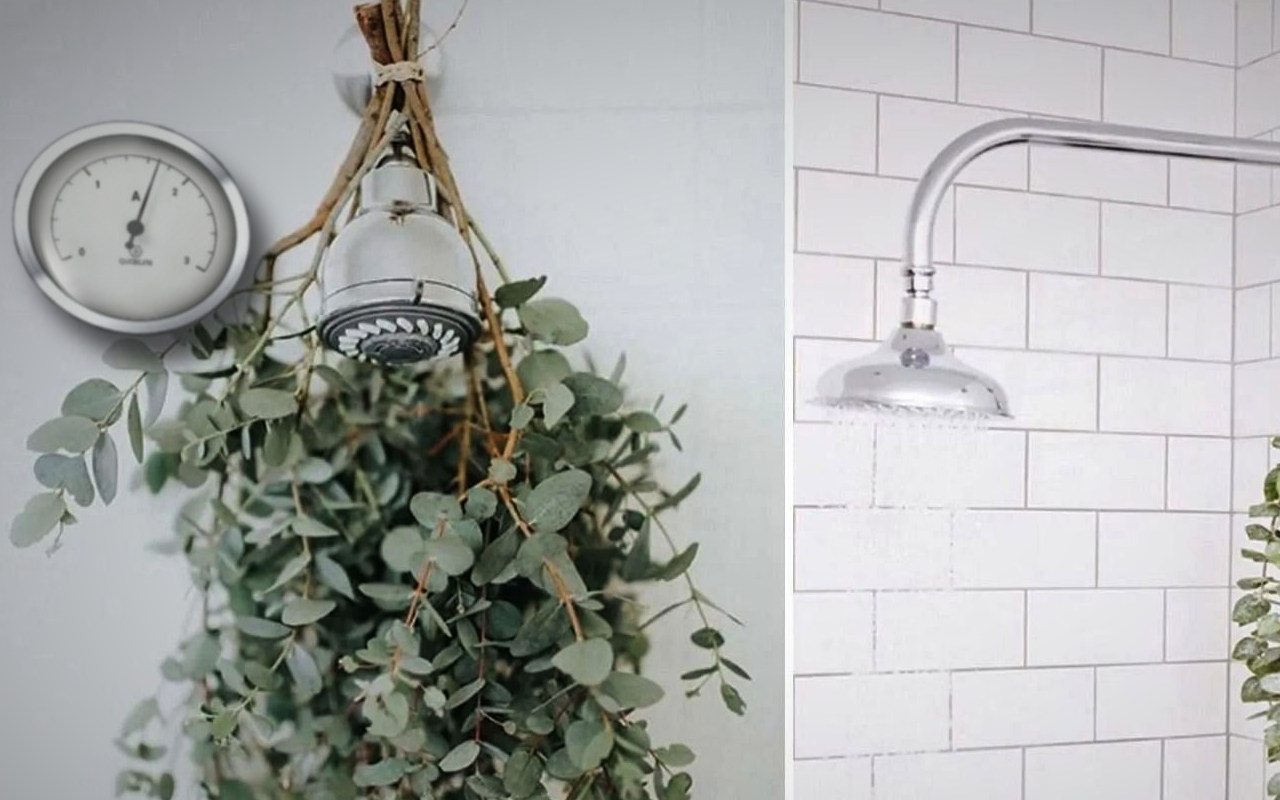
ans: A 1.7
